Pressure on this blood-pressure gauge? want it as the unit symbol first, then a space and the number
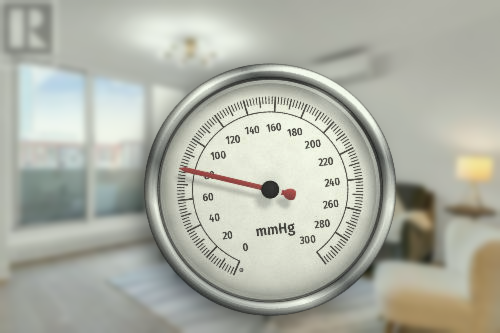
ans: mmHg 80
